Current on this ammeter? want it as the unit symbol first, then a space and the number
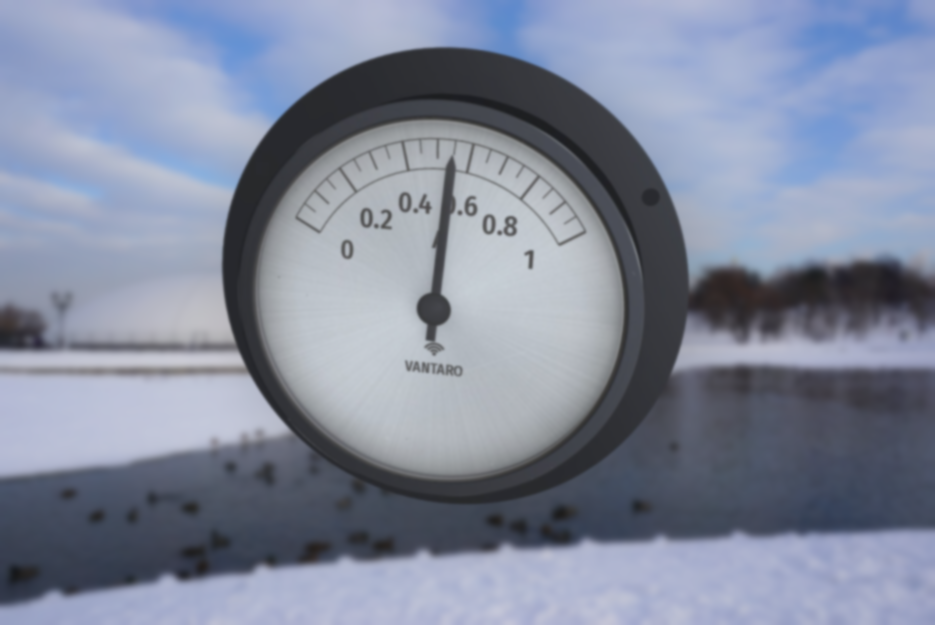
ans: A 0.55
